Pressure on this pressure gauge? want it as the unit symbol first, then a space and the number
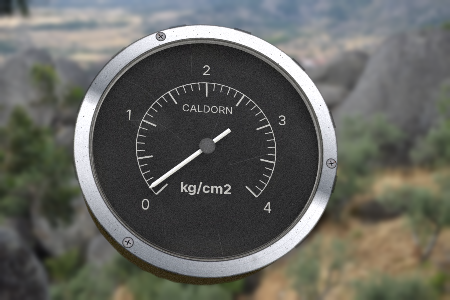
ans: kg/cm² 0.1
